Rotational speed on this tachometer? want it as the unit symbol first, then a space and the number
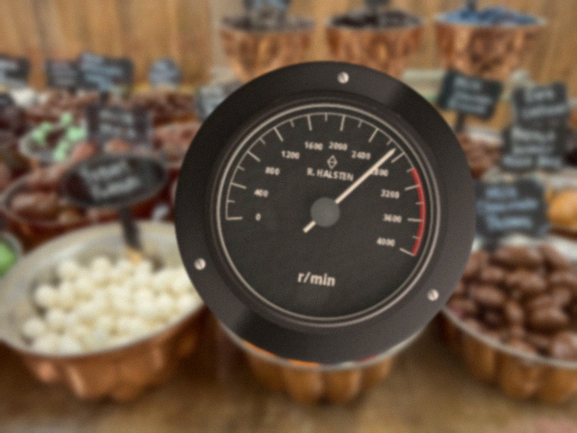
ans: rpm 2700
